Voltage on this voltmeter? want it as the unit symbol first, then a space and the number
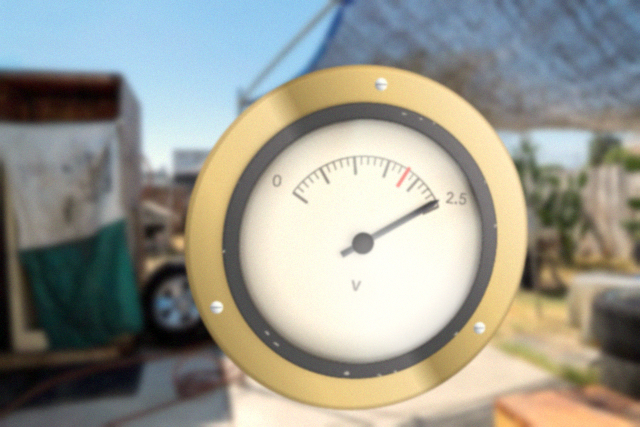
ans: V 2.4
